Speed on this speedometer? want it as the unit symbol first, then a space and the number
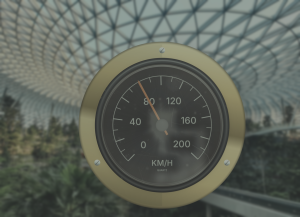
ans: km/h 80
